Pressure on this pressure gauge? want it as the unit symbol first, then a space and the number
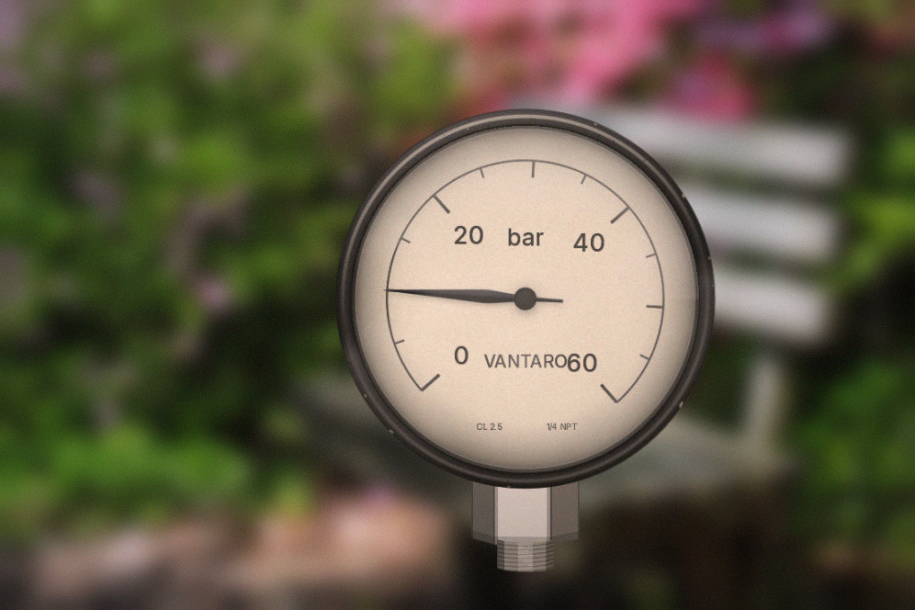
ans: bar 10
